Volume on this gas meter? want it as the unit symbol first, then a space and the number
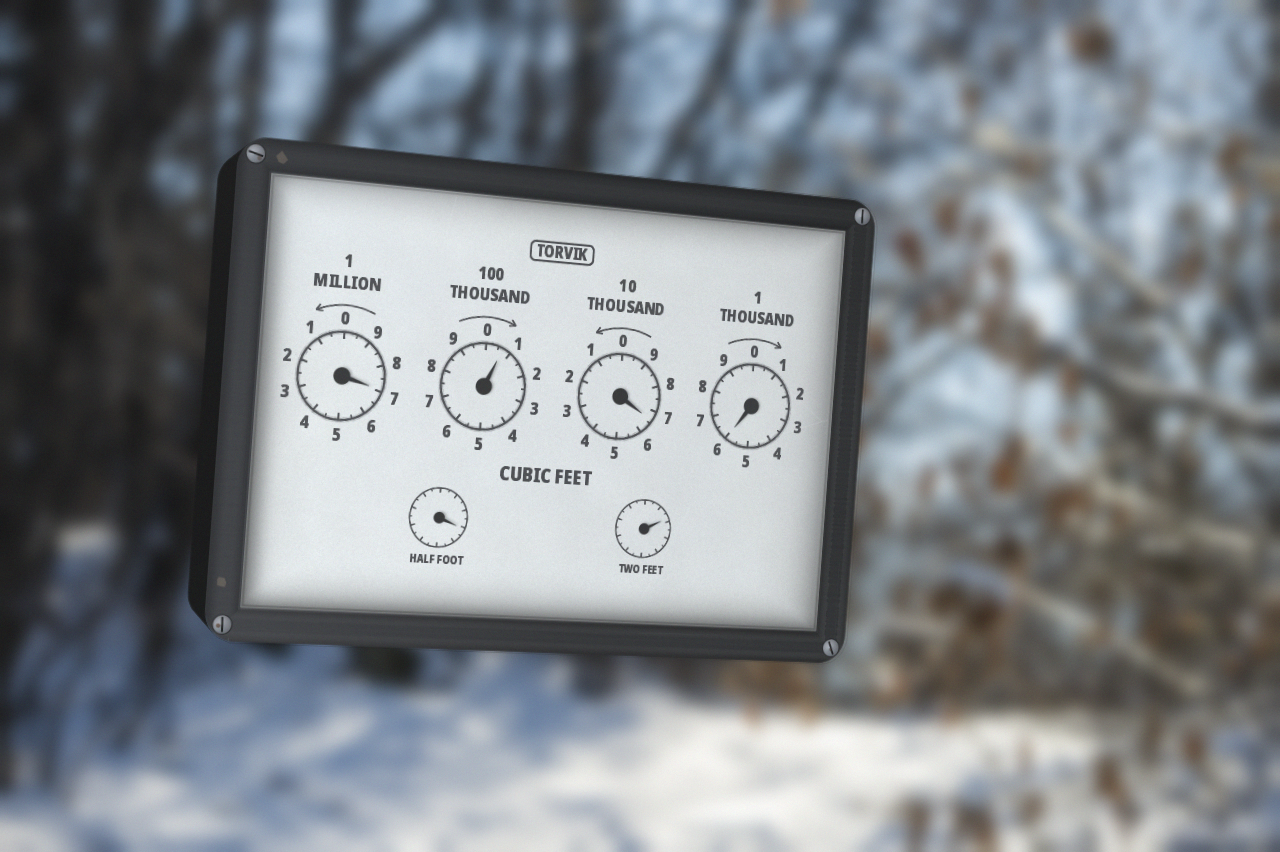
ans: ft³ 706600
